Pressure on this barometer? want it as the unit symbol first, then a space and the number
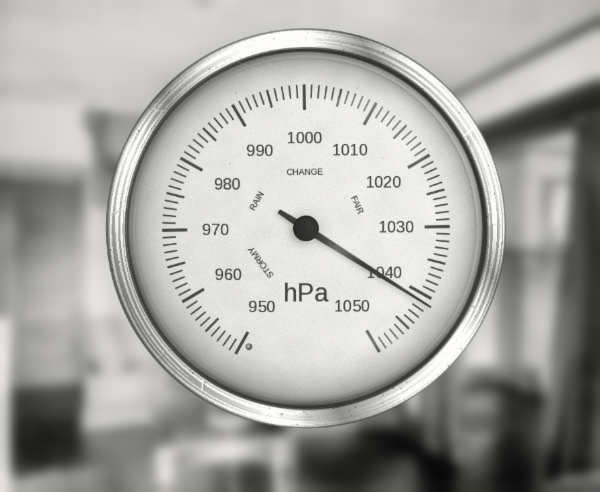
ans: hPa 1041
